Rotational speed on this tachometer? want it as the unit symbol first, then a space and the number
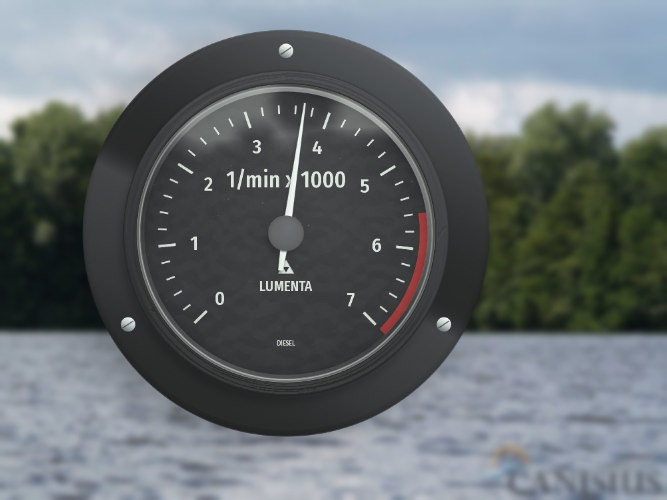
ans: rpm 3700
